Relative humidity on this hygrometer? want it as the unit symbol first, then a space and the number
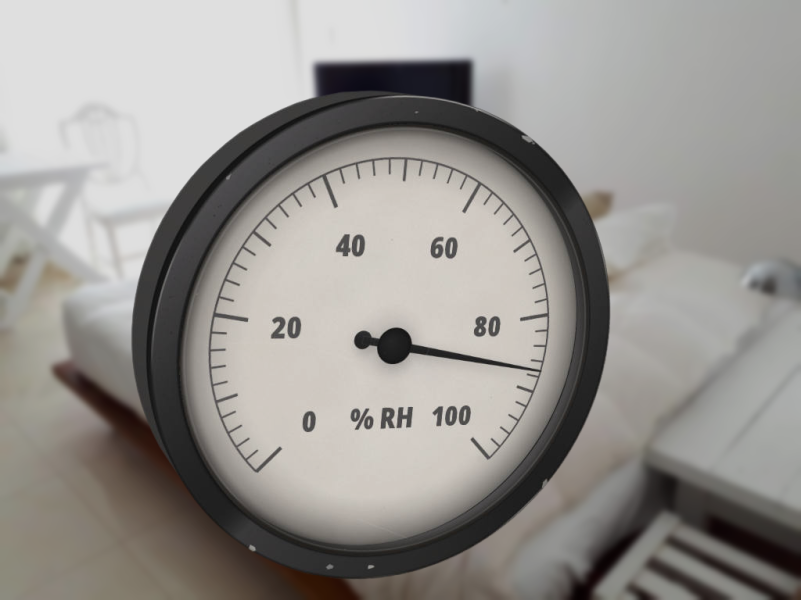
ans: % 87
